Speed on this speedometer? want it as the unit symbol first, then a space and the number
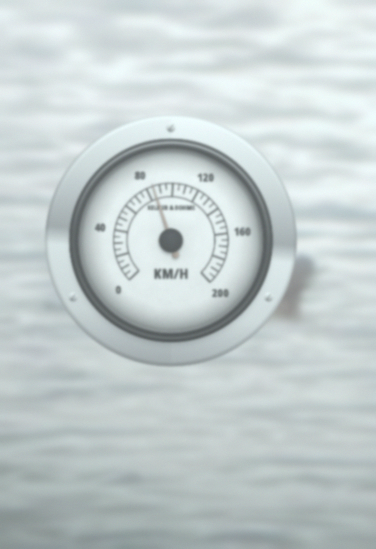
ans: km/h 85
